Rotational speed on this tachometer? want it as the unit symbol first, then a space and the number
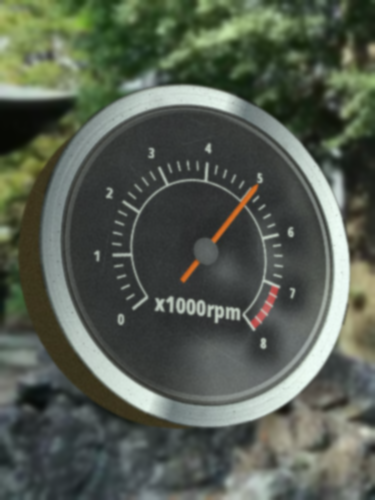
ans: rpm 5000
